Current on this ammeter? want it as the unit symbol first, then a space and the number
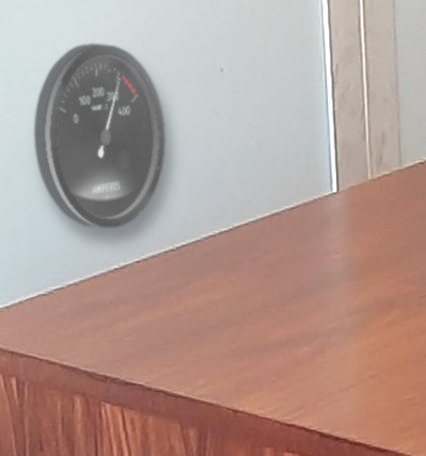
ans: A 300
